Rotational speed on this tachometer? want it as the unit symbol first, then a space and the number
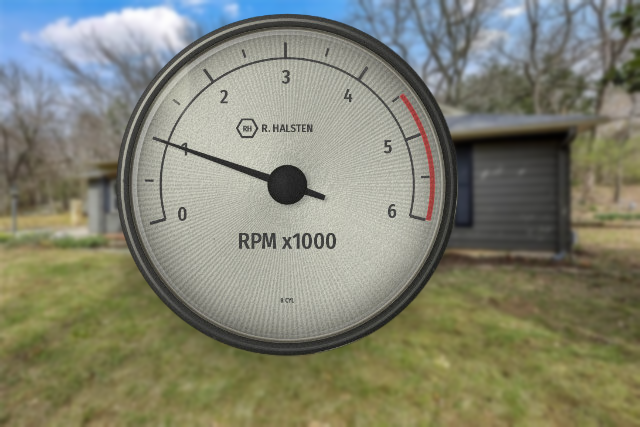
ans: rpm 1000
